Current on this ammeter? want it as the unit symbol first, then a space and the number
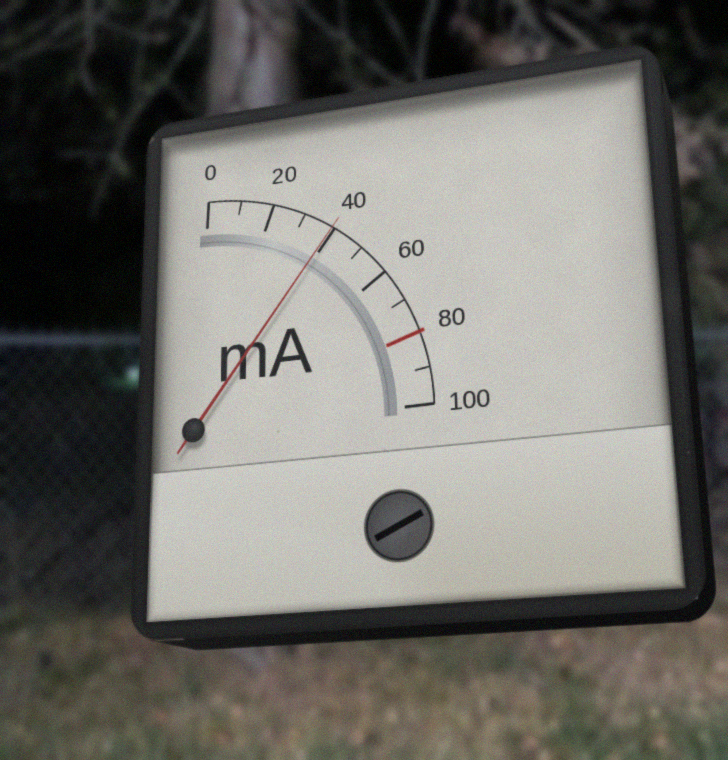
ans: mA 40
